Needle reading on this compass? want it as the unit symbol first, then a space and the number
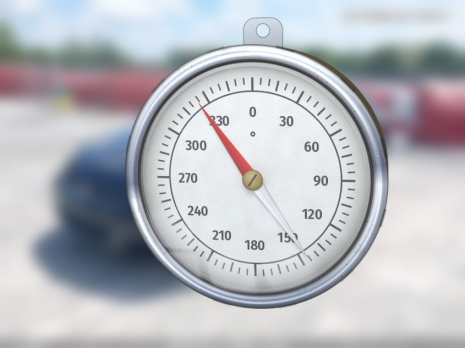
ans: ° 325
